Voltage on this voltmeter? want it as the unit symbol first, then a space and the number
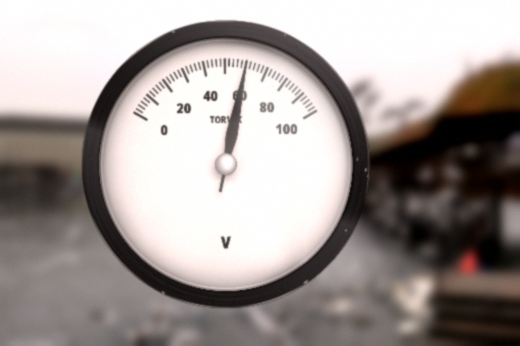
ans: V 60
